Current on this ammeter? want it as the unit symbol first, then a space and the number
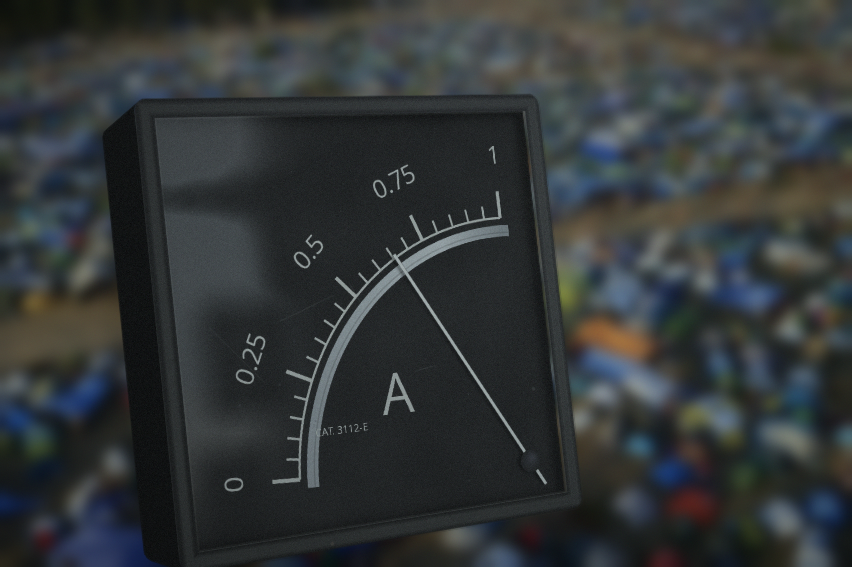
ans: A 0.65
